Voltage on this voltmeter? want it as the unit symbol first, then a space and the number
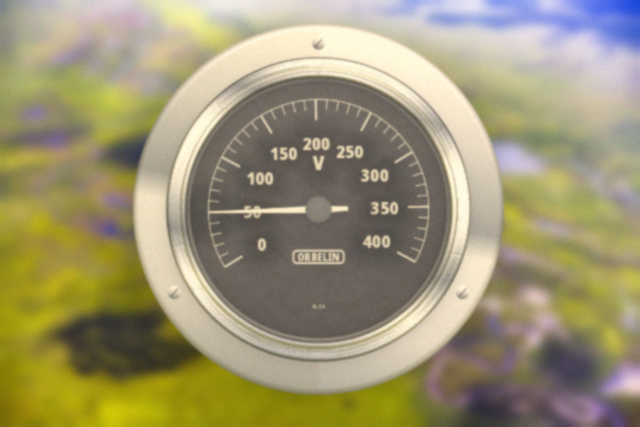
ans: V 50
